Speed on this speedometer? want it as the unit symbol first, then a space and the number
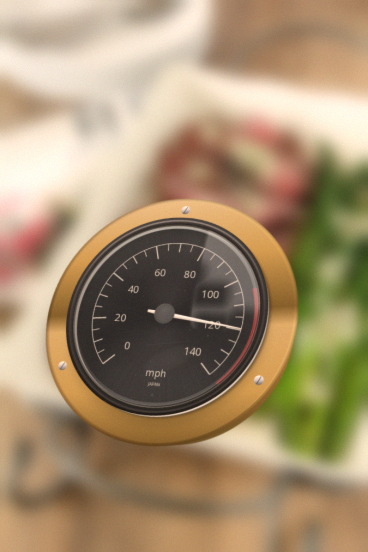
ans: mph 120
